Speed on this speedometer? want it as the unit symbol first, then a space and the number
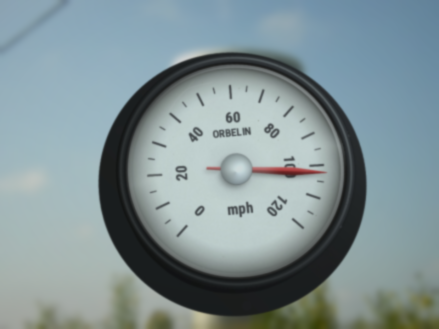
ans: mph 102.5
